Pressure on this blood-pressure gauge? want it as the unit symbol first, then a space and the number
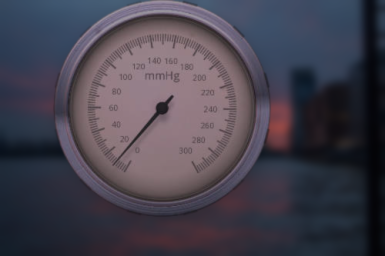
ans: mmHg 10
